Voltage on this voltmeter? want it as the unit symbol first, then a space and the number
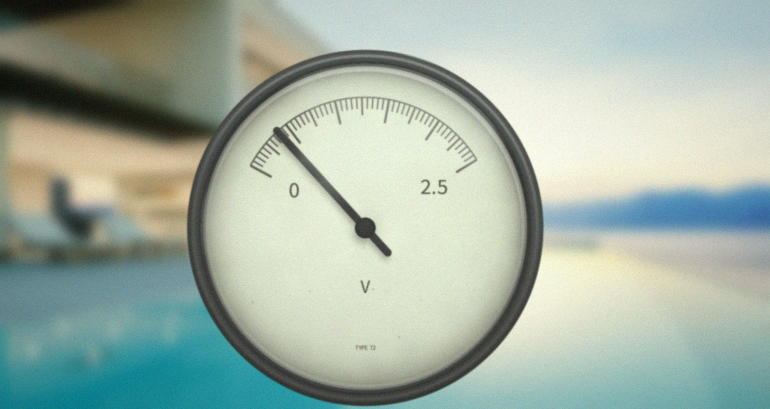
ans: V 0.4
